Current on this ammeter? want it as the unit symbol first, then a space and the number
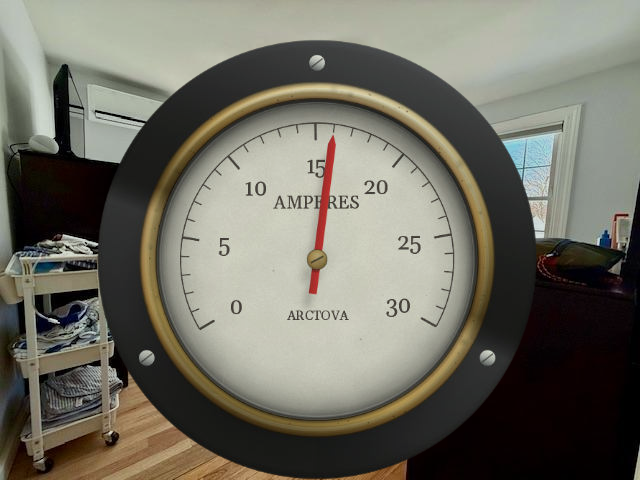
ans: A 16
